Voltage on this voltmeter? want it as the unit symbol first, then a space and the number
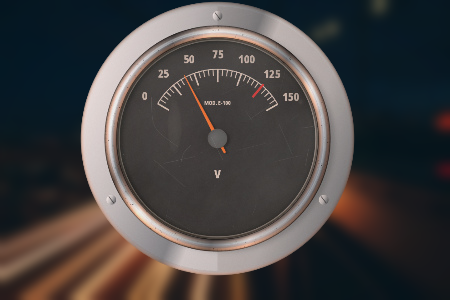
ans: V 40
